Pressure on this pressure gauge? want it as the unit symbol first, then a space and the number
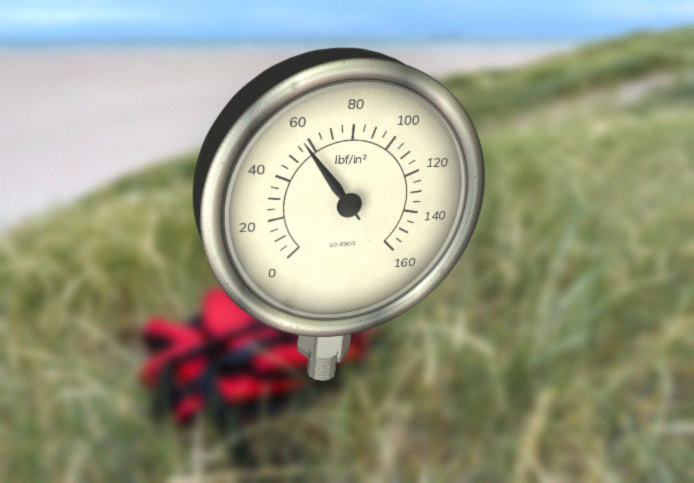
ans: psi 57.5
